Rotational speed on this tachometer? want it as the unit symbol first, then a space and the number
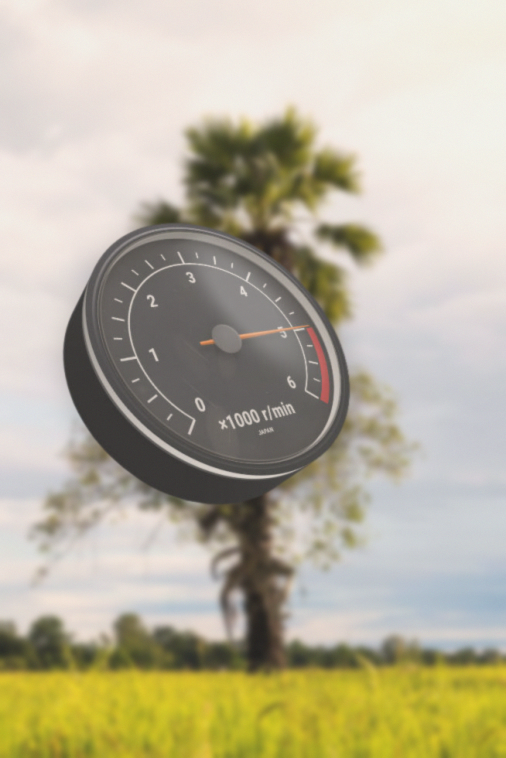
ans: rpm 5000
